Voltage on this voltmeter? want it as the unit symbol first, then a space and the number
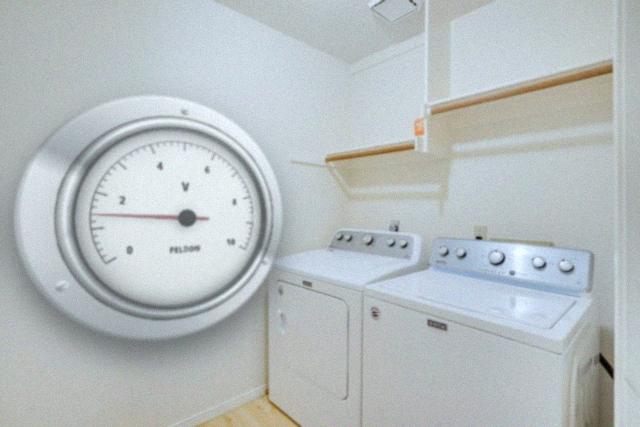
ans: V 1.4
